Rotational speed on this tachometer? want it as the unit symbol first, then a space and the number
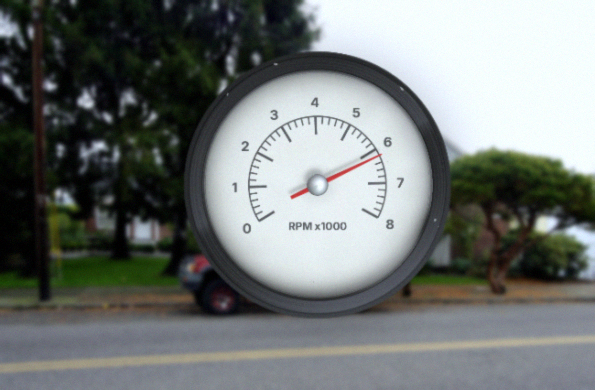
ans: rpm 6200
